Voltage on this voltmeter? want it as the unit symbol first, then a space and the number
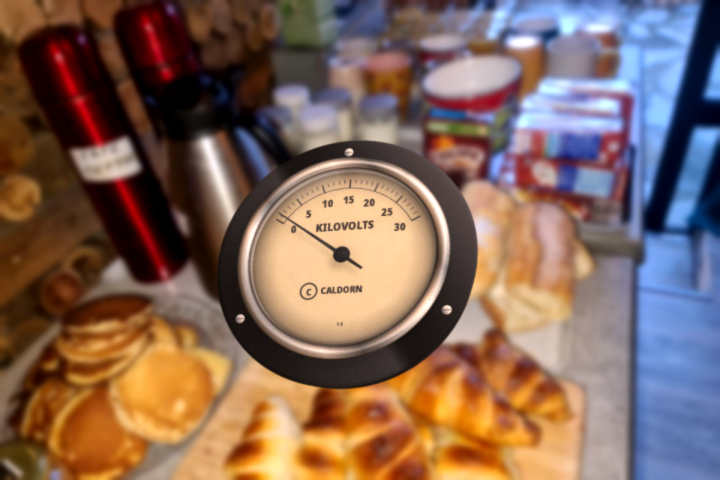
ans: kV 1
